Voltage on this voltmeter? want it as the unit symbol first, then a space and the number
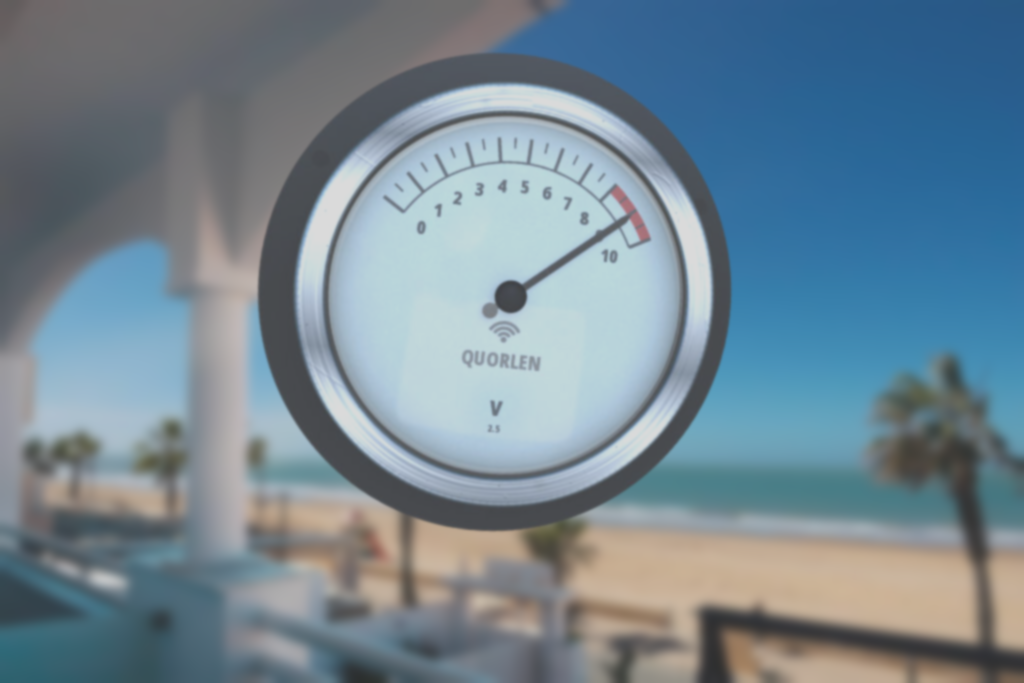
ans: V 9
